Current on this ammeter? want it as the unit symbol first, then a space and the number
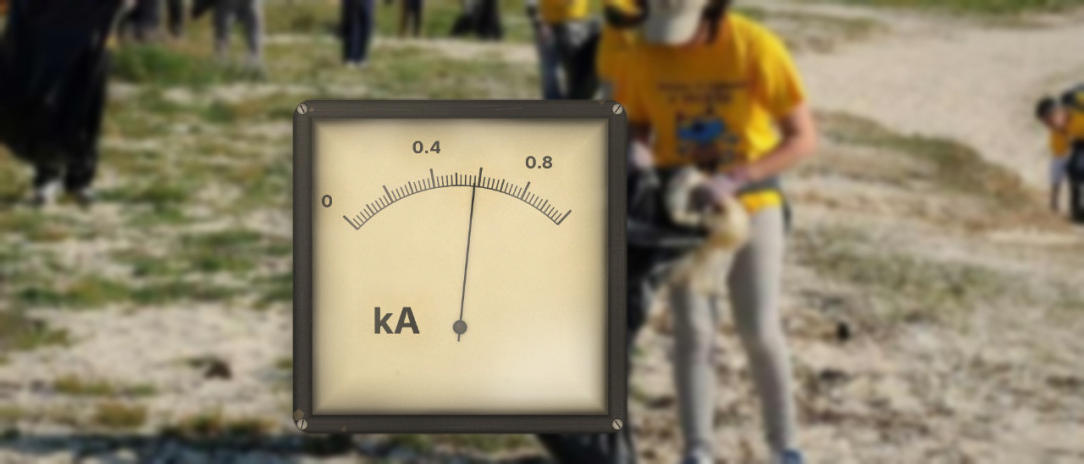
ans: kA 0.58
